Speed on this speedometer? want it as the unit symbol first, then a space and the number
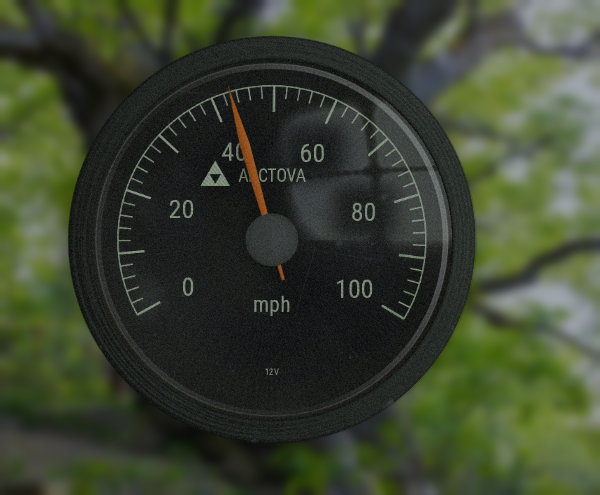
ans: mph 43
